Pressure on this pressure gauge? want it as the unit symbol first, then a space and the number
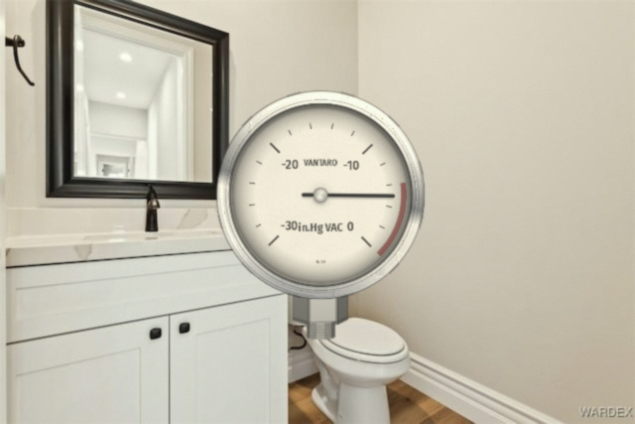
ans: inHg -5
